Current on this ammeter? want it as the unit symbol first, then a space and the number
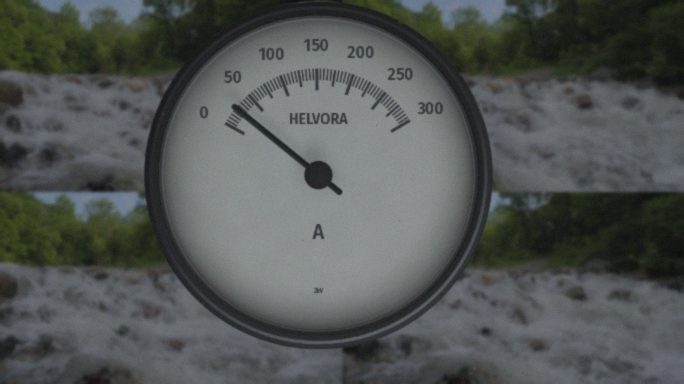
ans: A 25
